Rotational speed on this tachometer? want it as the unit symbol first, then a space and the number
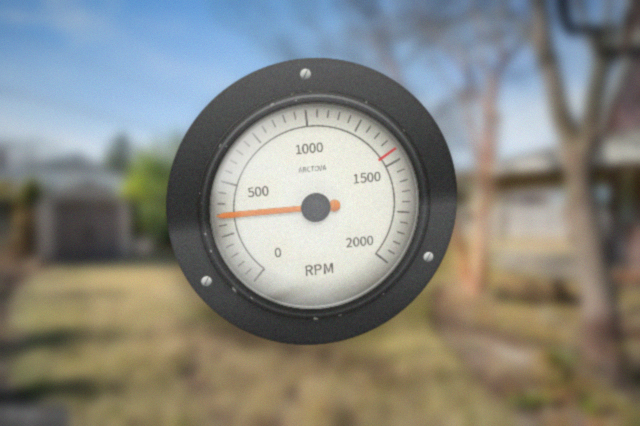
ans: rpm 350
